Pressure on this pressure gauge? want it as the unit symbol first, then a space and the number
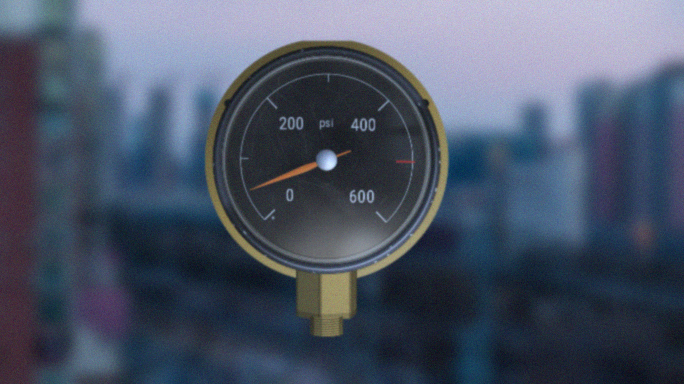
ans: psi 50
